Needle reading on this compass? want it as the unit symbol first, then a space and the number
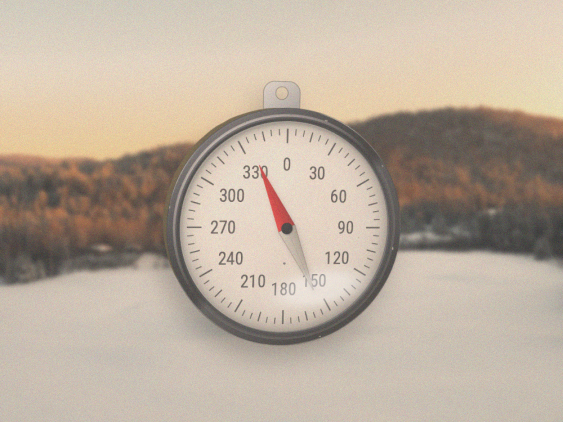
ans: ° 335
